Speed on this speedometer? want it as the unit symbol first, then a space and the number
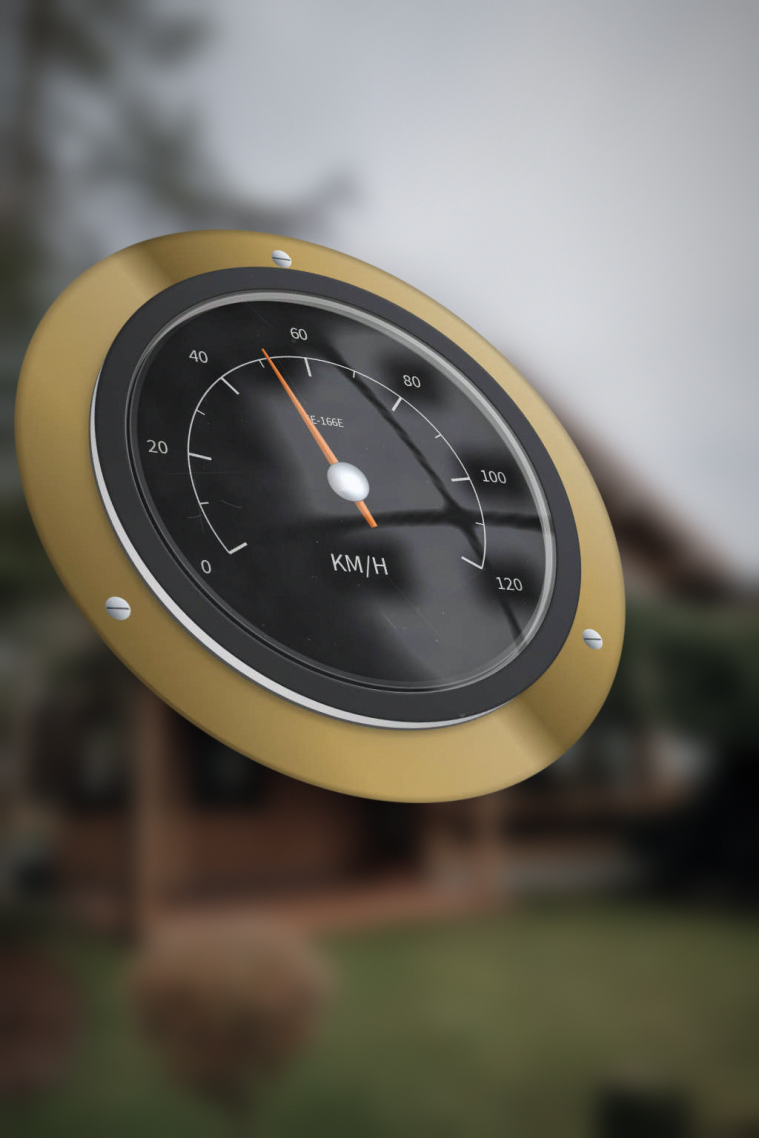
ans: km/h 50
